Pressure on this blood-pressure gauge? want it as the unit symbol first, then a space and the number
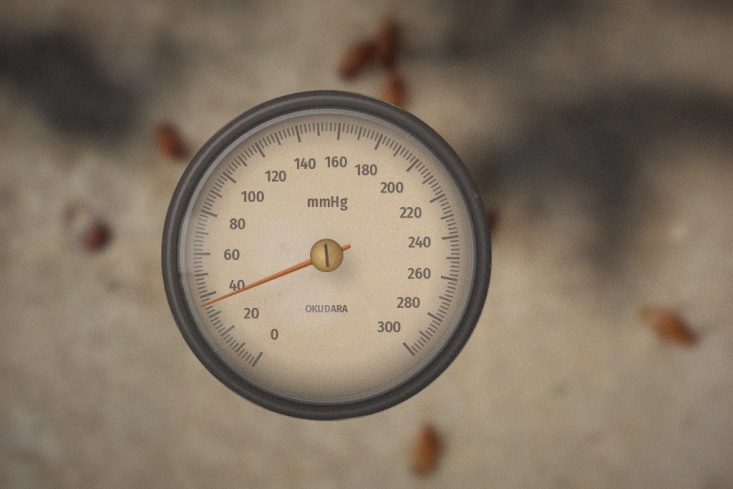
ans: mmHg 36
